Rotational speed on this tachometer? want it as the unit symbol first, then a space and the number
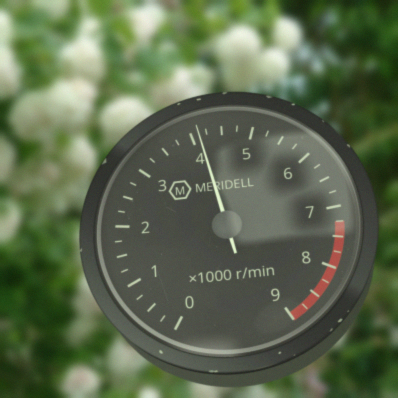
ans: rpm 4125
